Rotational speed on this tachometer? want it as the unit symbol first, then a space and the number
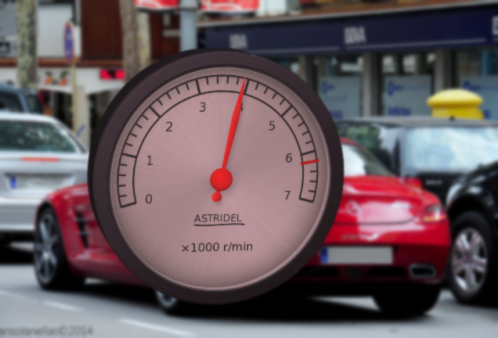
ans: rpm 3900
